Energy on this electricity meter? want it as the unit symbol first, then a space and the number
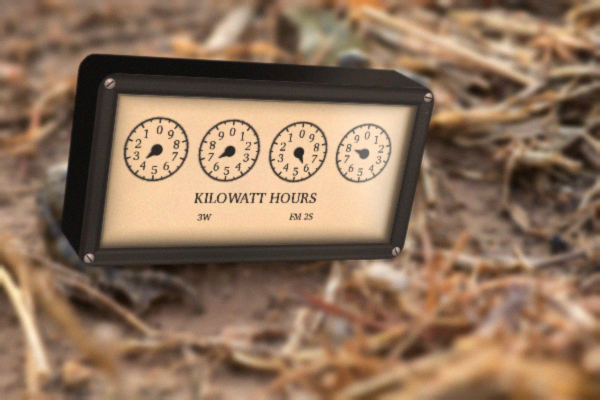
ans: kWh 3658
